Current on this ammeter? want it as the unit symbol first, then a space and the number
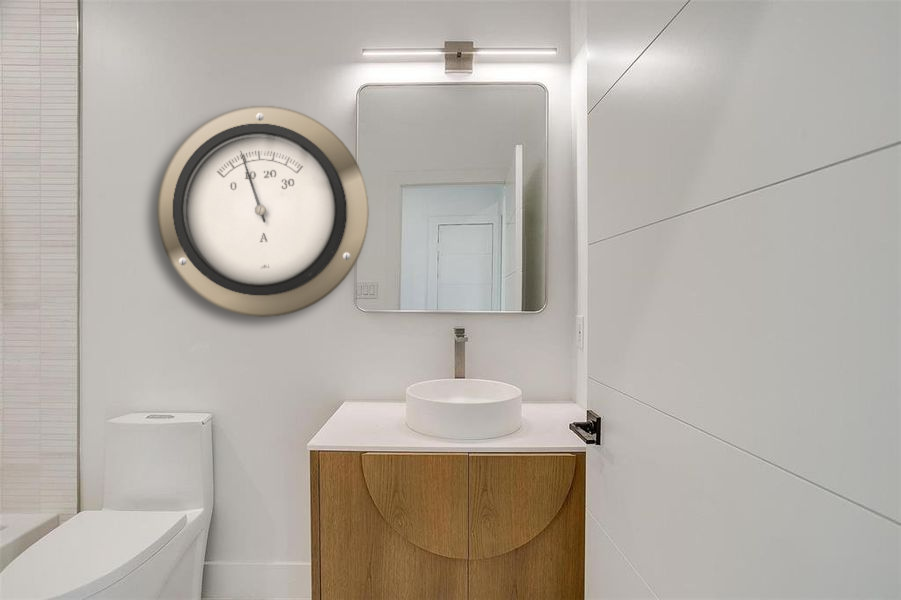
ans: A 10
